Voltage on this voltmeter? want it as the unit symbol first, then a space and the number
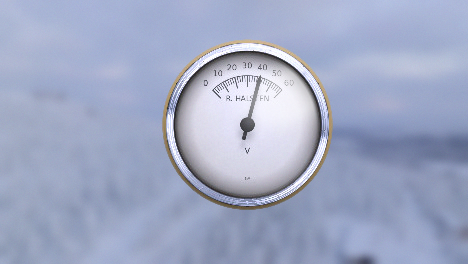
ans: V 40
